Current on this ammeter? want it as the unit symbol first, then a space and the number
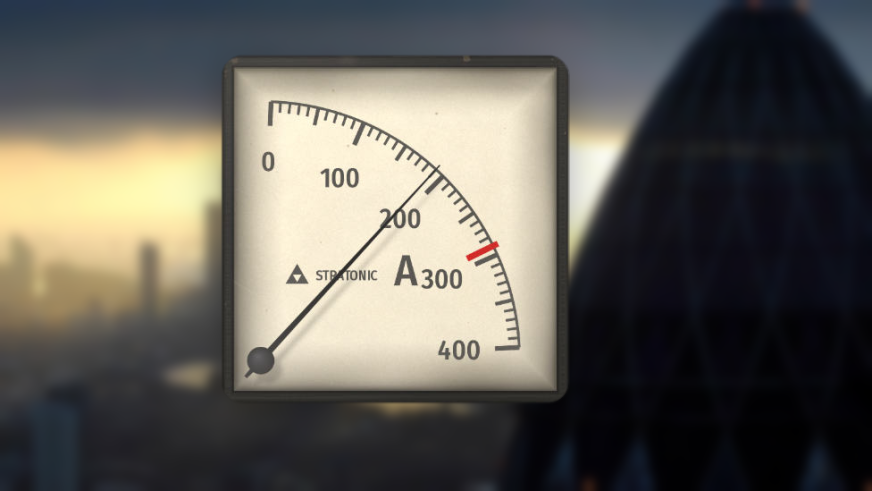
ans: A 190
